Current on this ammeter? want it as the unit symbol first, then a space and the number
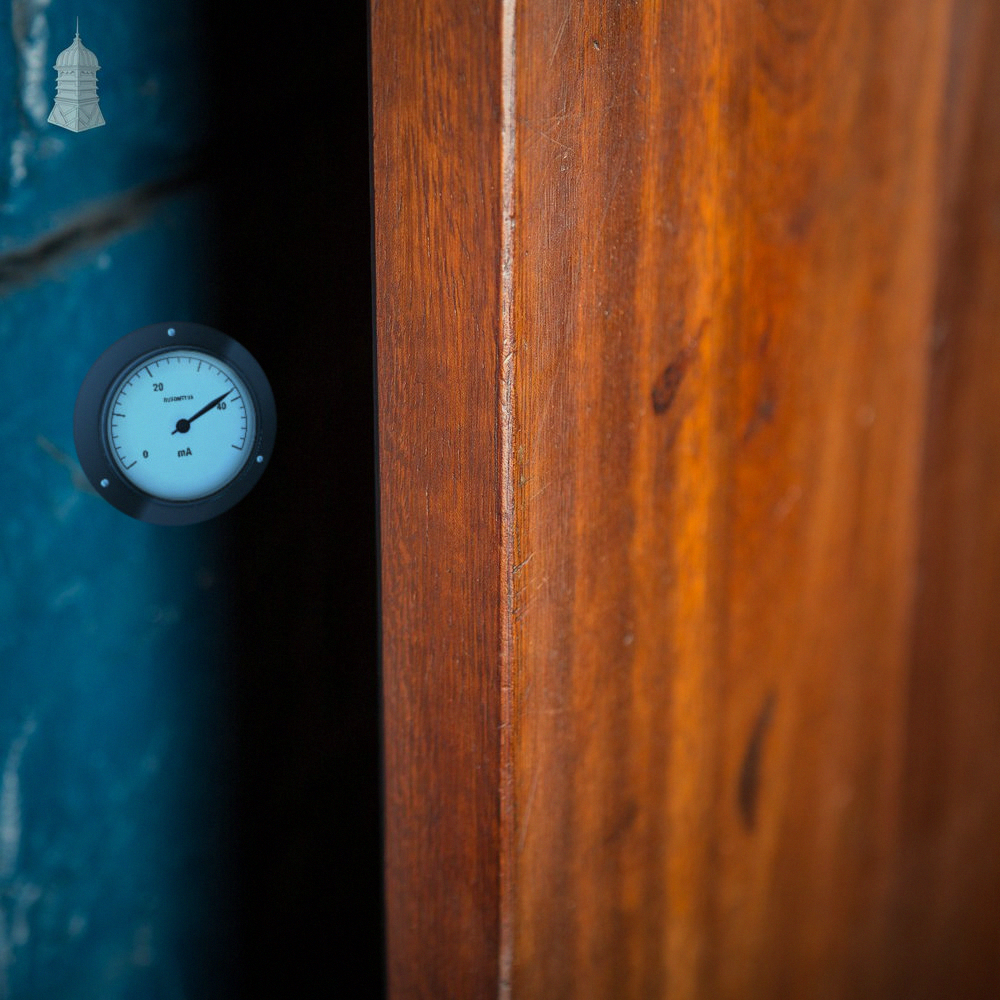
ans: mA 38
